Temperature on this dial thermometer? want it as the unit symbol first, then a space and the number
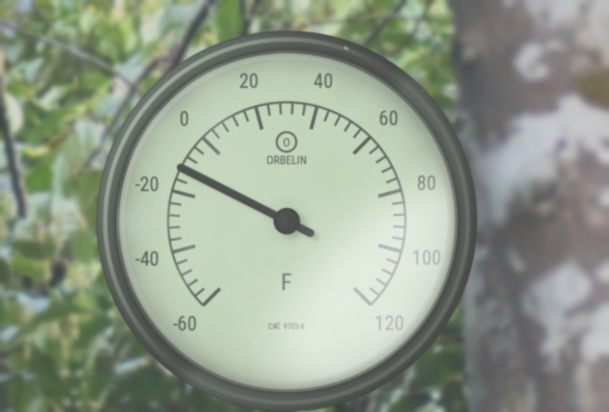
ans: °F -12
